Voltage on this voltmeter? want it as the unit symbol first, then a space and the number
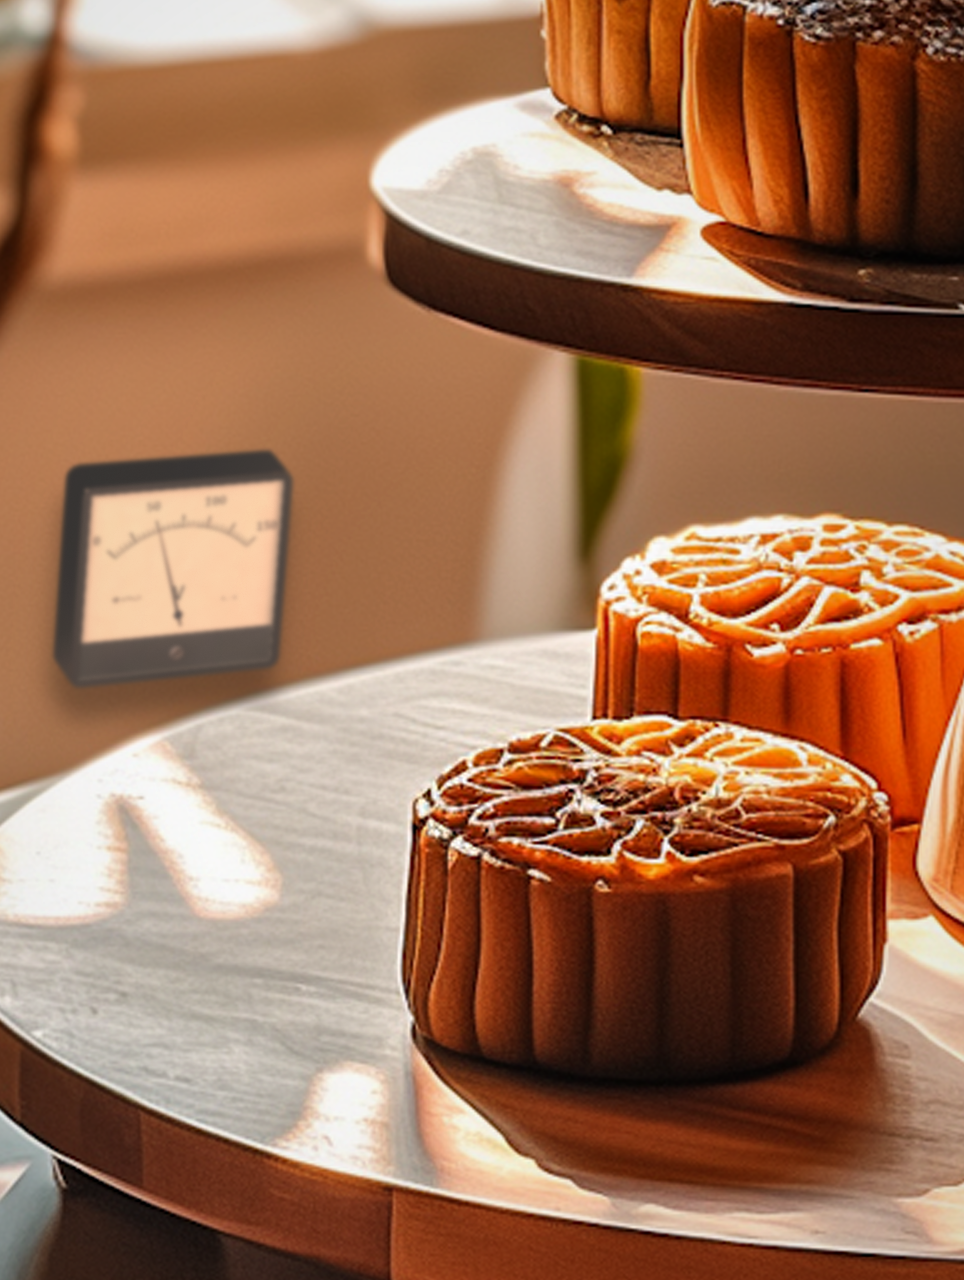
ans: V 50
